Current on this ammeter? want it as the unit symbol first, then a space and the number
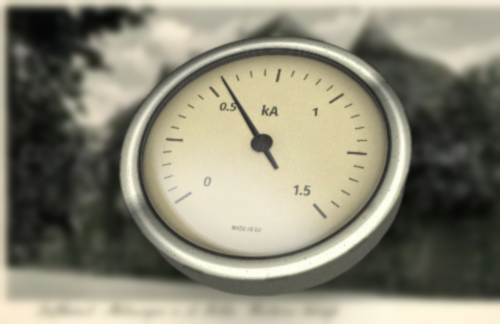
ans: kA 0.55
